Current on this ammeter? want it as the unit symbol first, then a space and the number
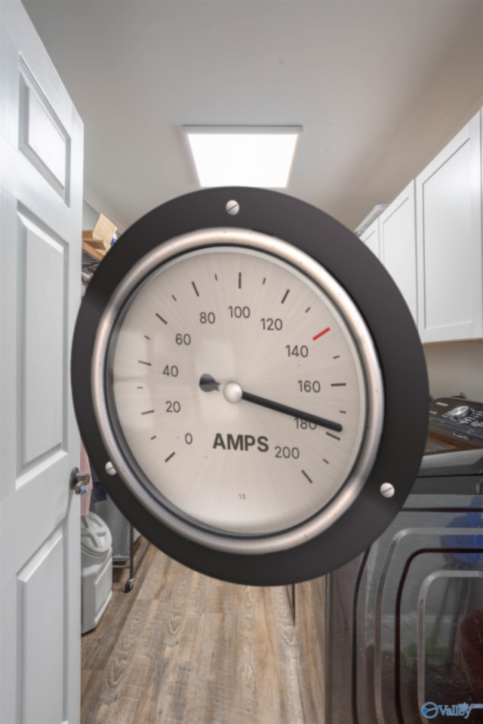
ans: A 175
